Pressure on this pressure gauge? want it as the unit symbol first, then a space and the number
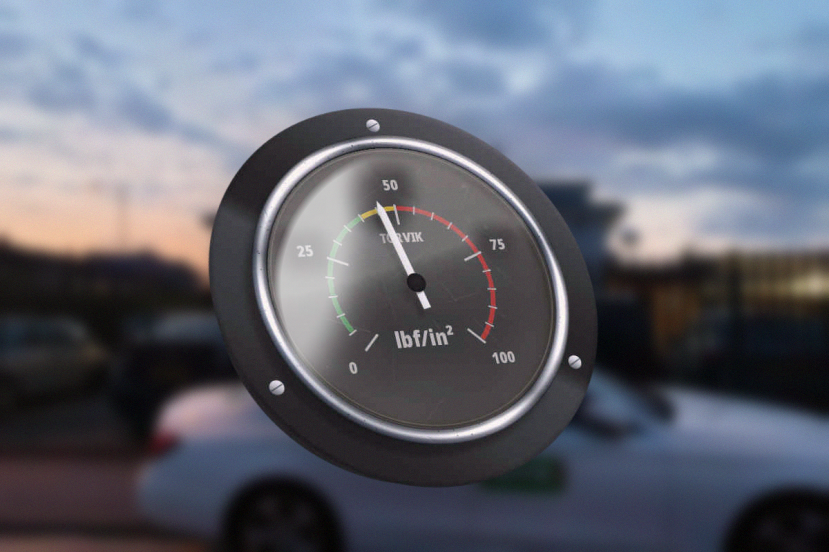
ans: psi 45
